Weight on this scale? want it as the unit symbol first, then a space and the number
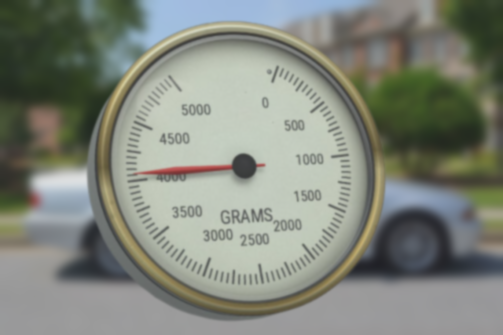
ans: g 4050
